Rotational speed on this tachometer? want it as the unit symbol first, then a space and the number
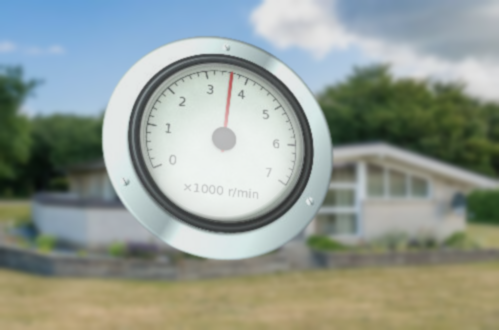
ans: rpm 3600
